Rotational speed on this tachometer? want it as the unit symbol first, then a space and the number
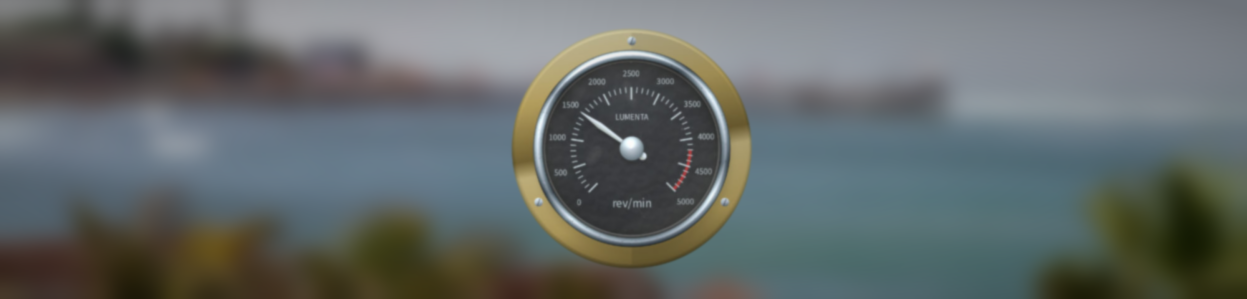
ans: rpm 1500
